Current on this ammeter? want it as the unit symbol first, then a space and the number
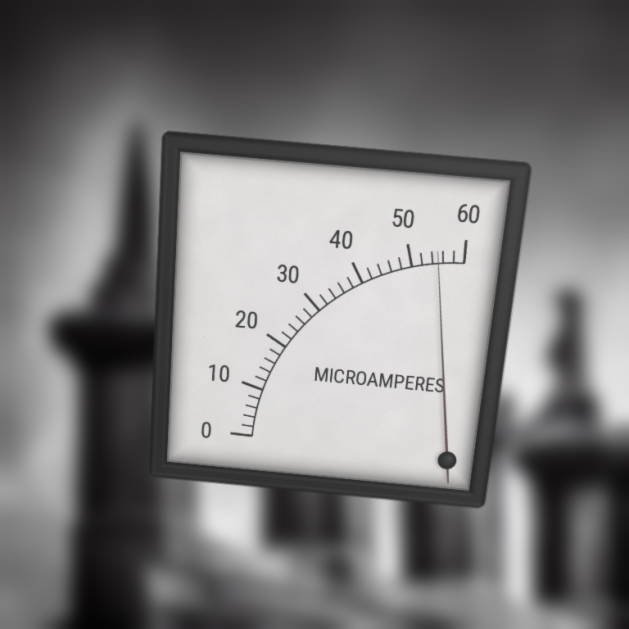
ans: µA 55
